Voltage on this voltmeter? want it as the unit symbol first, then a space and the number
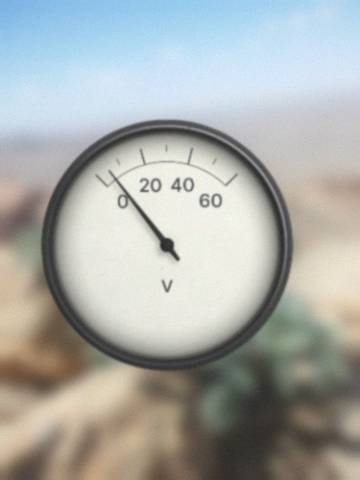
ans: V 5
